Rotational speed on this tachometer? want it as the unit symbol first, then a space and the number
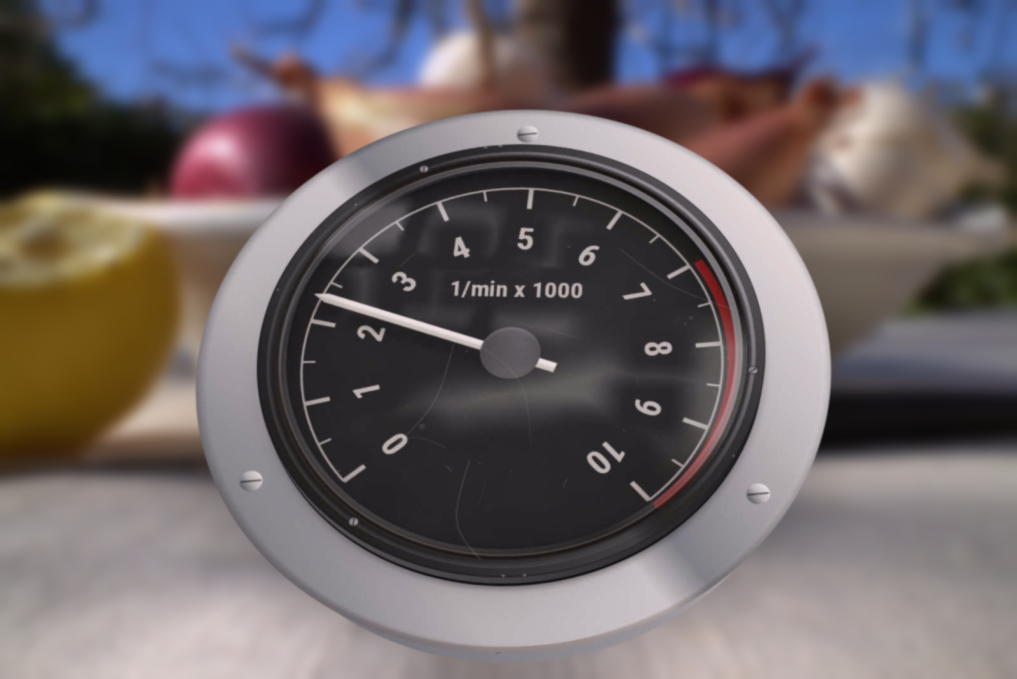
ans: rpm 2250
